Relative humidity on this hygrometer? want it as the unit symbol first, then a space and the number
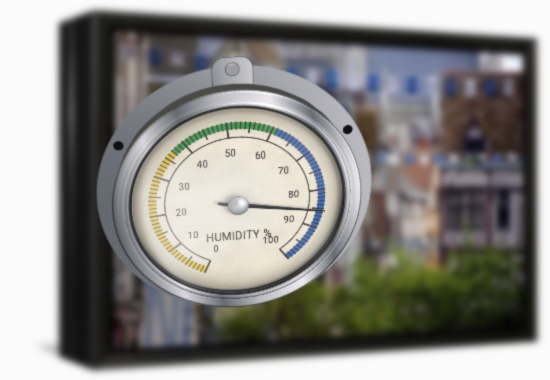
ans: % 85
